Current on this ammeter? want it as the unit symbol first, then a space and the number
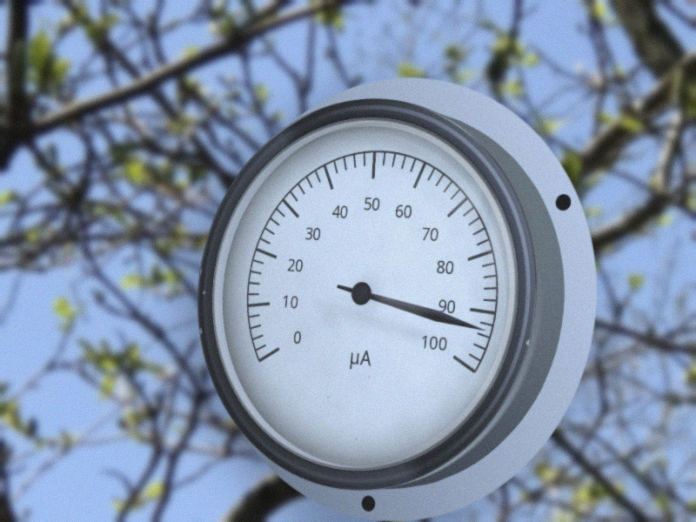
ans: µA 93
